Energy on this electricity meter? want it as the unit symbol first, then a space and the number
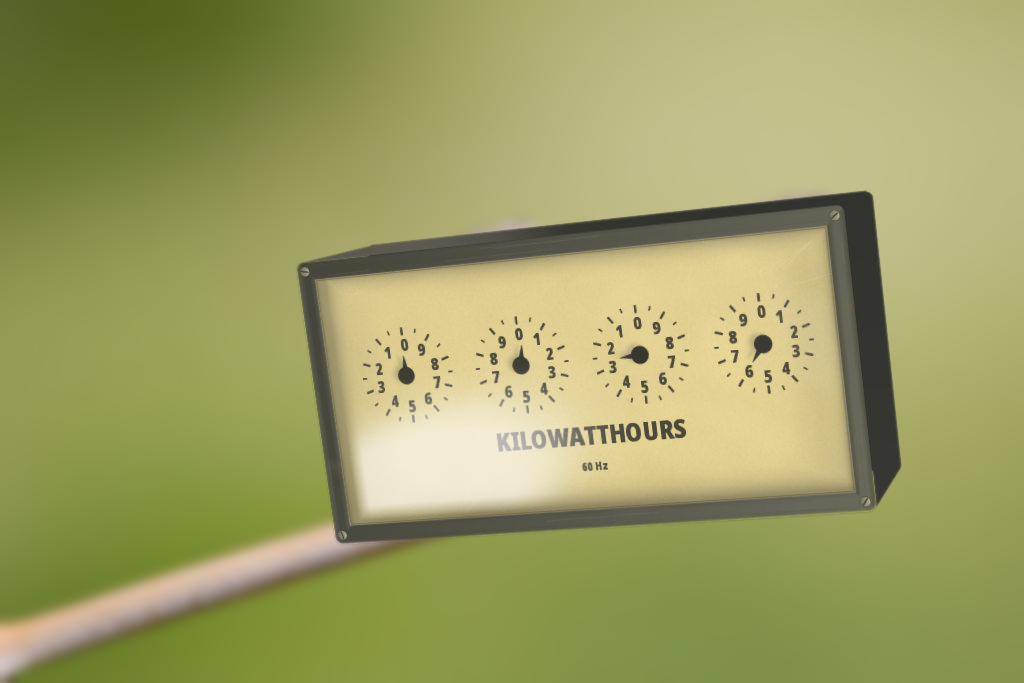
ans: kWh 26
